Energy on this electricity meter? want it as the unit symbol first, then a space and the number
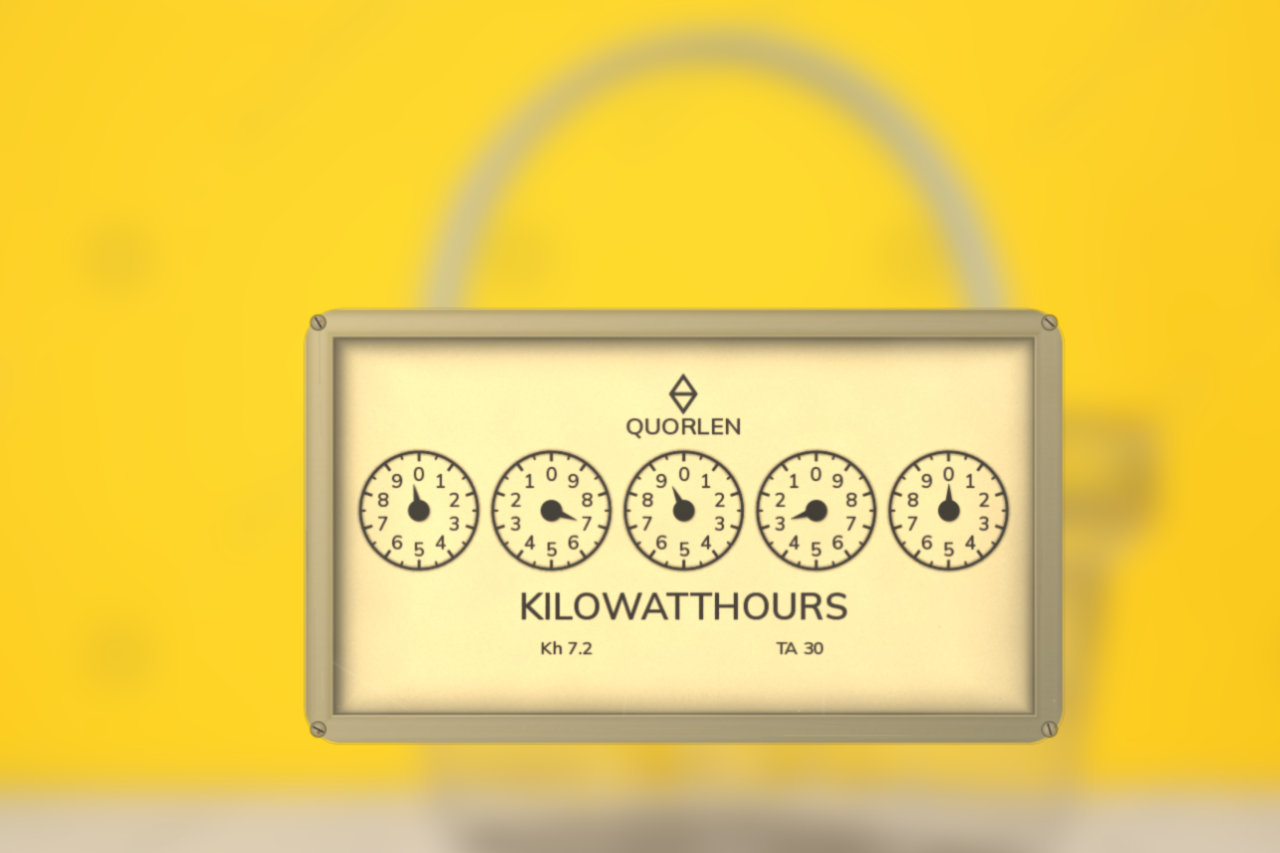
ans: kWh 96930
